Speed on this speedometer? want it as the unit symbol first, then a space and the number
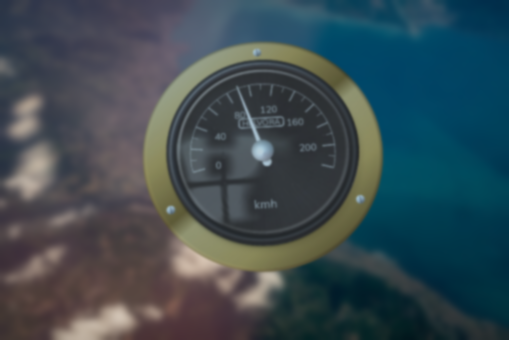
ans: km/h 90
